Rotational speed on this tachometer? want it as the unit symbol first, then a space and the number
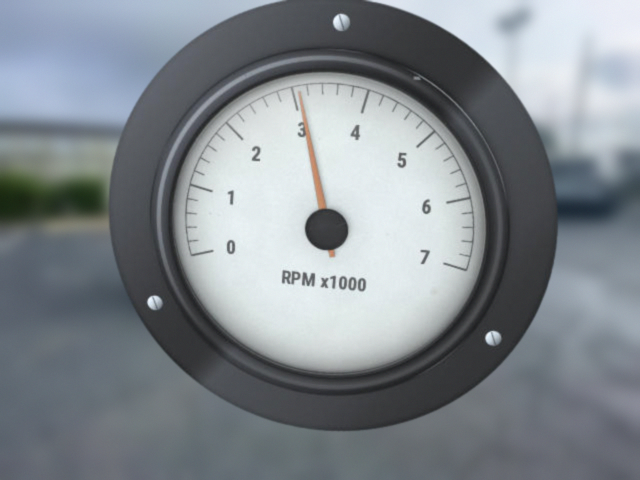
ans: rpm 3100
